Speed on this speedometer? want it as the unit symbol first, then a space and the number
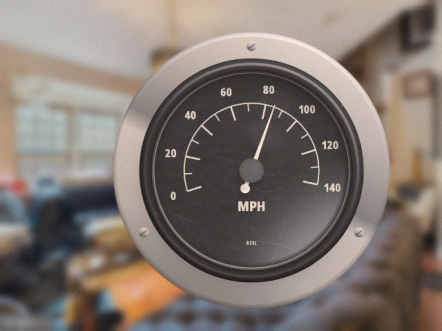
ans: mph 85
